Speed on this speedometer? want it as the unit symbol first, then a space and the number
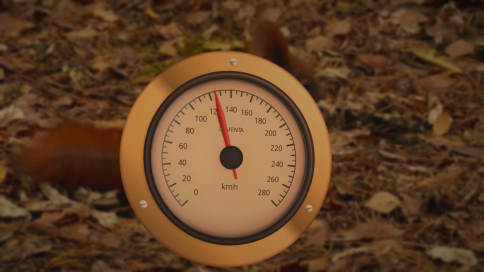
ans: km/h 125
